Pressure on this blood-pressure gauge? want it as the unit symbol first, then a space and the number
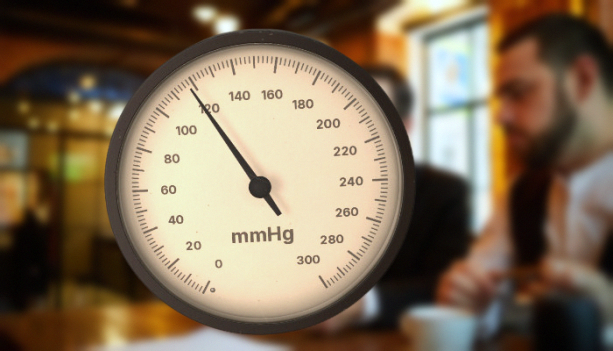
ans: mmHg 118
